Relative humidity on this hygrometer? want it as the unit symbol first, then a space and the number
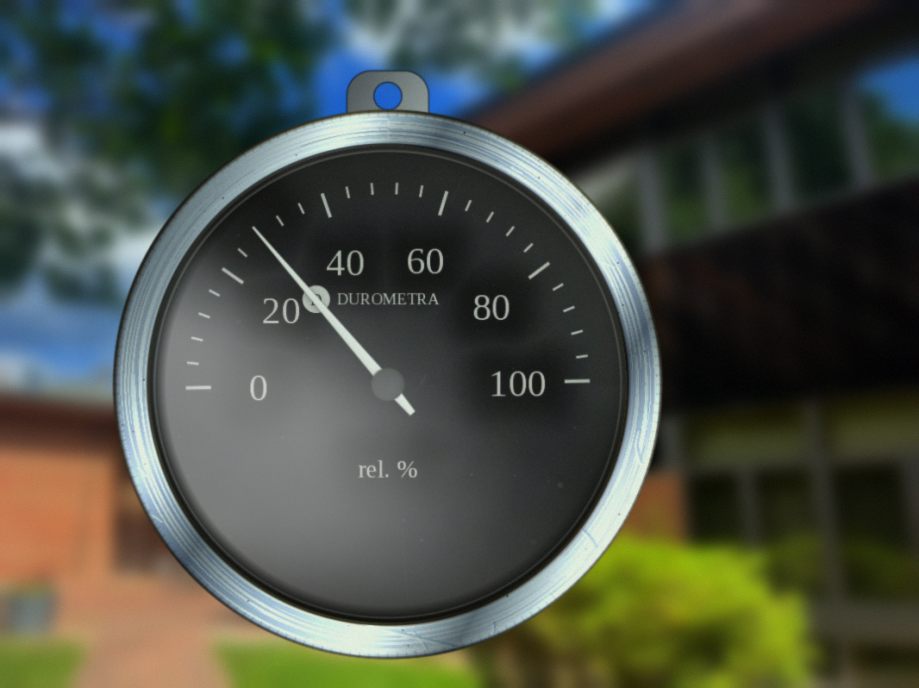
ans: % 28
